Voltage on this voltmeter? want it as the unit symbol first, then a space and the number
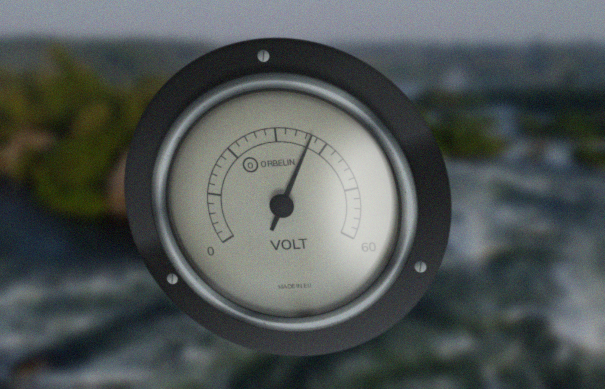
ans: V 37
